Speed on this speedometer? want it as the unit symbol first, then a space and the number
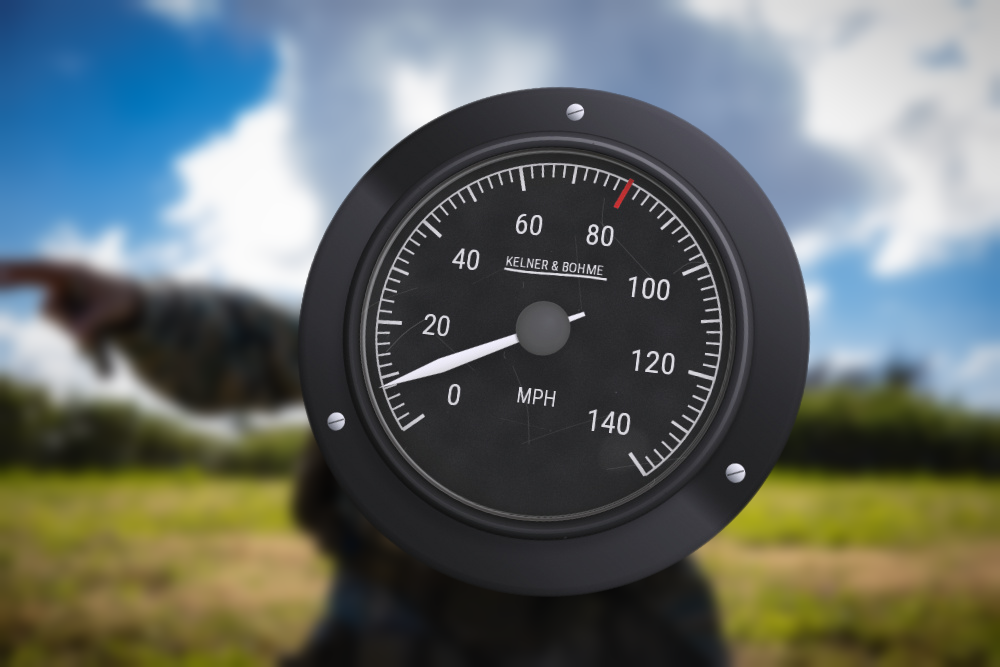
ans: mph 8
